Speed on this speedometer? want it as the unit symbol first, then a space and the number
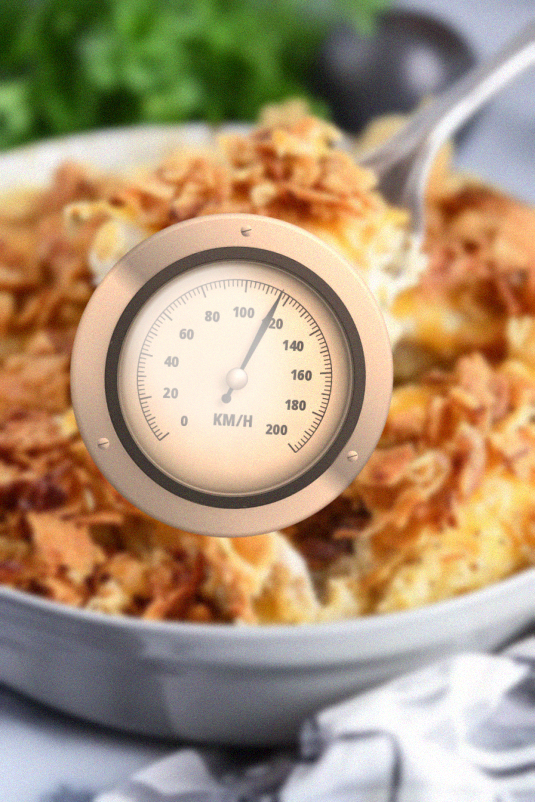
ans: km/h 116
